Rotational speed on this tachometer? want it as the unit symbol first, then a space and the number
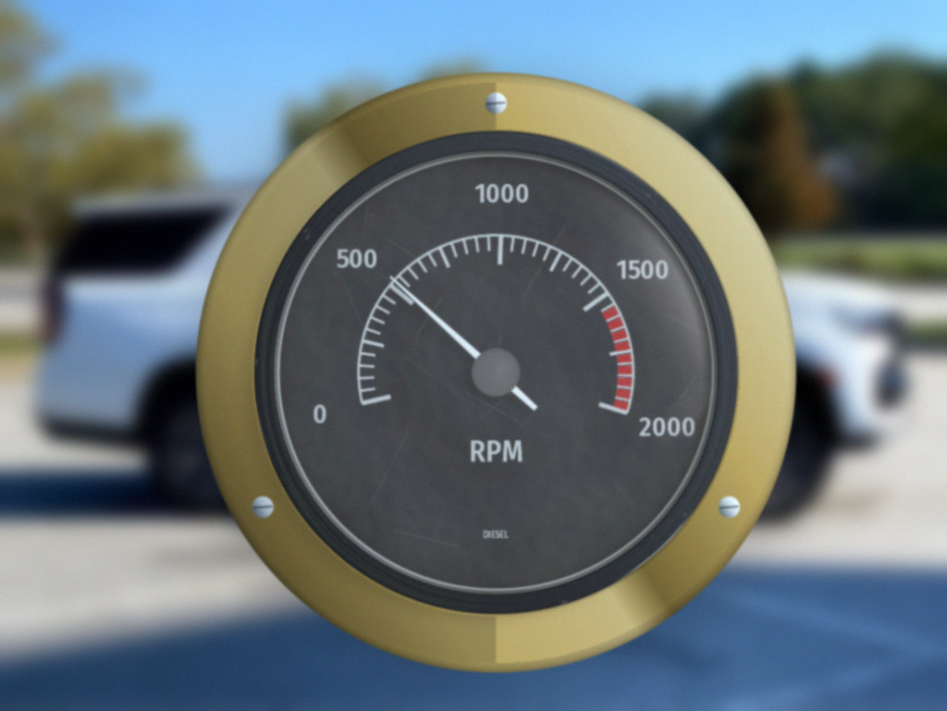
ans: rpm 525
